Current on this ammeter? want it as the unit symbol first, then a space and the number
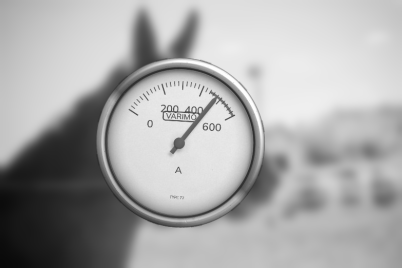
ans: A 480
